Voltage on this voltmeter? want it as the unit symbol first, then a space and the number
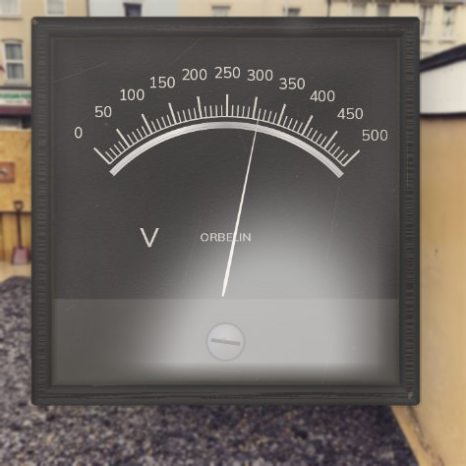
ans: V 310
